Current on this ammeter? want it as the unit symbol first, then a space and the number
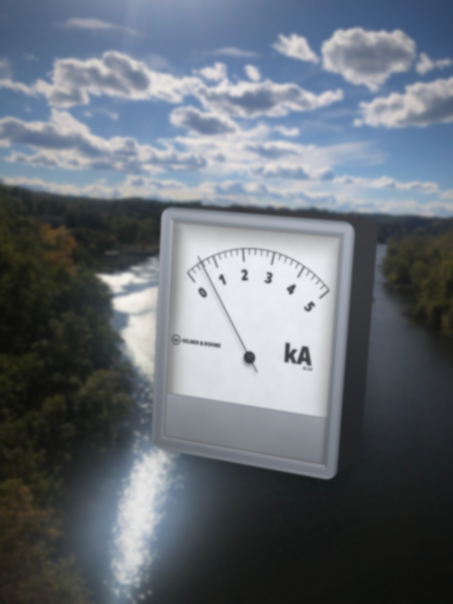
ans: kA 0.6
